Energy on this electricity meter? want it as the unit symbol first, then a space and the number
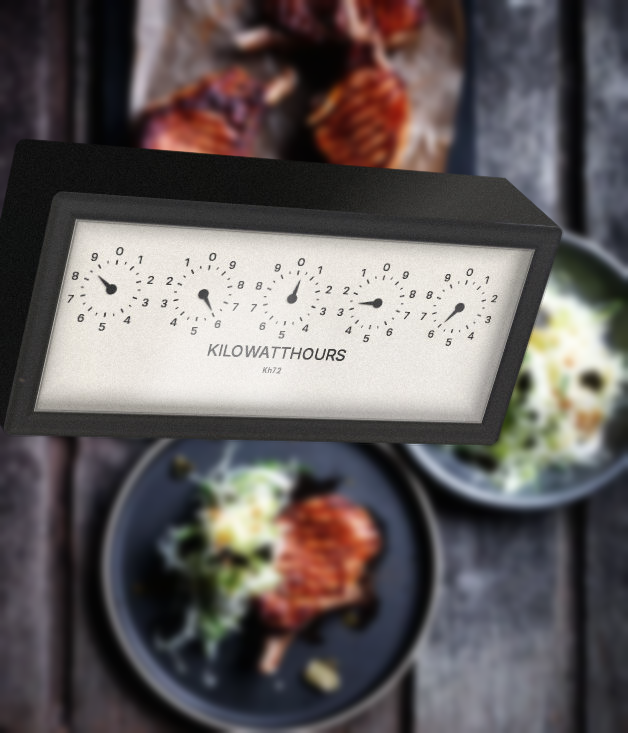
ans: kWh 86026
